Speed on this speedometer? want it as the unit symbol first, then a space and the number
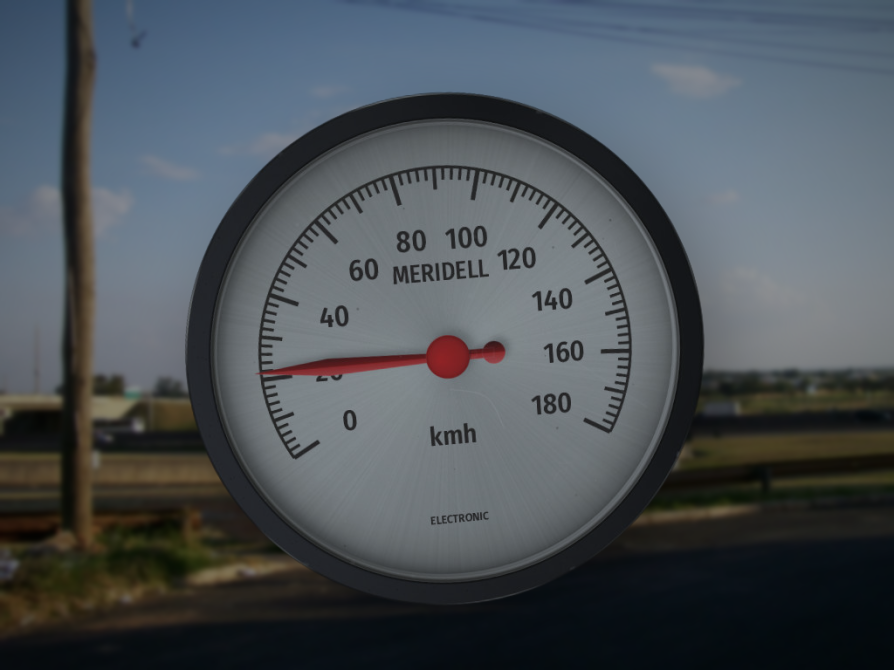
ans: km/h 22
